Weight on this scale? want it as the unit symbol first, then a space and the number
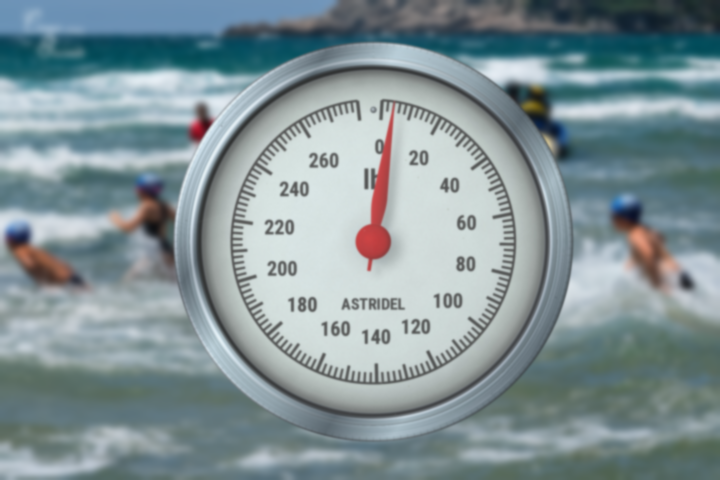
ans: lb 4
